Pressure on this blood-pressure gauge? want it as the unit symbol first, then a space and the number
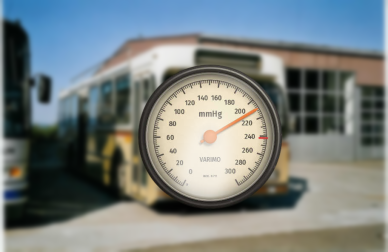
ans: mmHg 210
